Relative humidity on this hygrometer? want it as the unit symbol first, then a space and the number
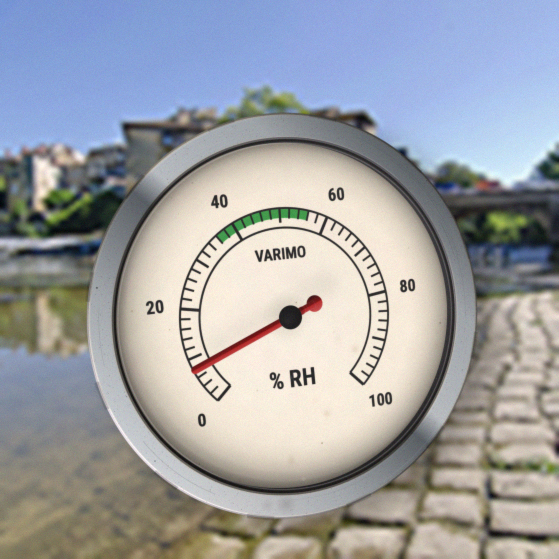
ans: % 8
